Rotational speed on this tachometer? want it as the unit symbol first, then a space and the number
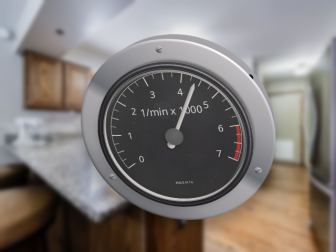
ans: rpm 4375
